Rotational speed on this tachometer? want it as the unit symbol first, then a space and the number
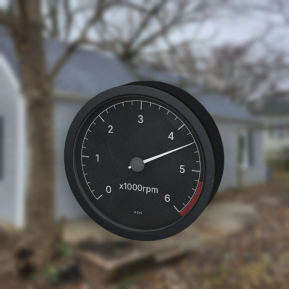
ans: rpm 4400
